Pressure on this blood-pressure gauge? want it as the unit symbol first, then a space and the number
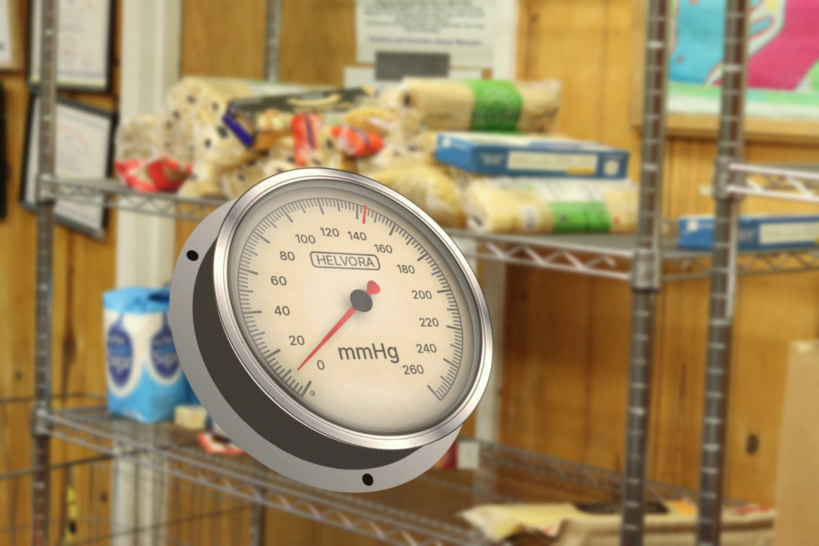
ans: mmHg 8
